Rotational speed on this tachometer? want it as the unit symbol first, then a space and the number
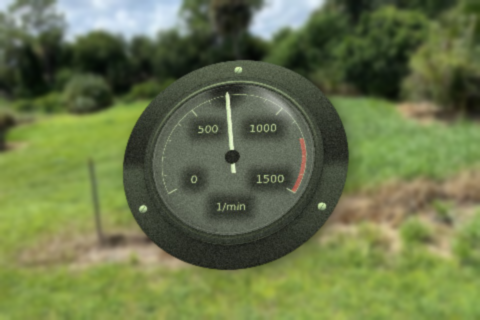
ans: rpm 700
